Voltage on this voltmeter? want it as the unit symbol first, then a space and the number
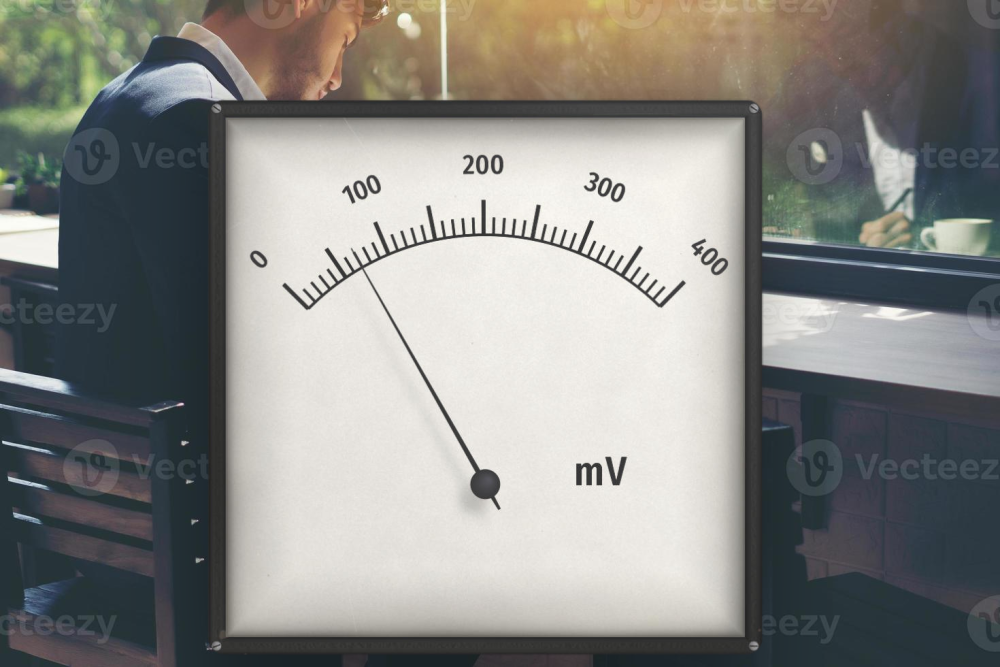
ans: mV 70
